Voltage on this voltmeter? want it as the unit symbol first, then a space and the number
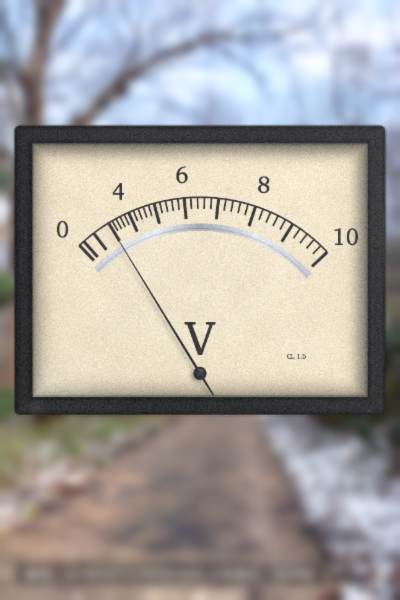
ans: V 3
